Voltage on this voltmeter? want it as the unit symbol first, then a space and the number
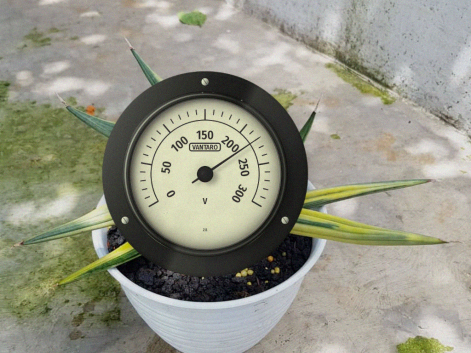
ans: V 220
